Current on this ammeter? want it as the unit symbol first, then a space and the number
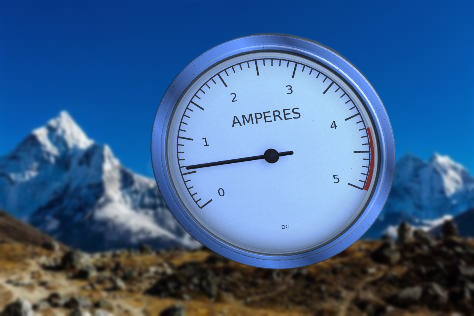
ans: A 0.6
